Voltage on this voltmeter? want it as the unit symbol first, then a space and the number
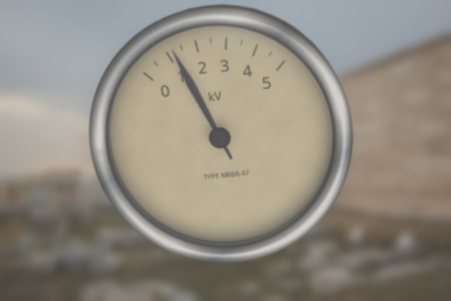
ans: kV 1.25
